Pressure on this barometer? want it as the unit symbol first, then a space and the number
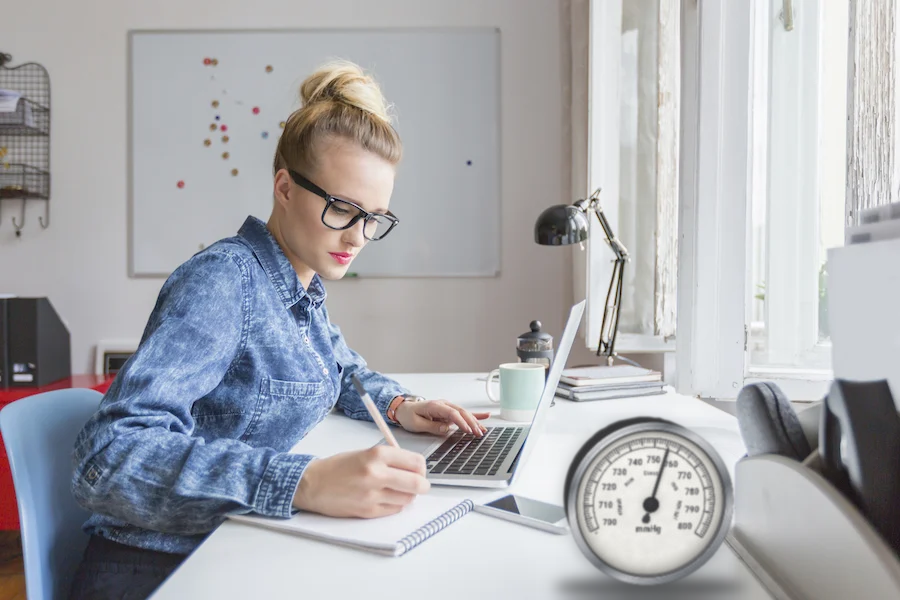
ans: mmHg 755
